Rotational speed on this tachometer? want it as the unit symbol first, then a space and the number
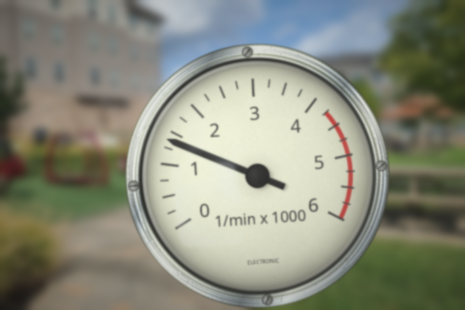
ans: rpm 1375
